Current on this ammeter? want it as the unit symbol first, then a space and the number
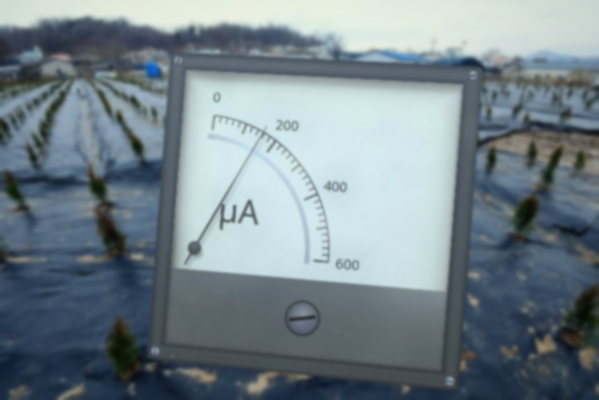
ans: µA 160
